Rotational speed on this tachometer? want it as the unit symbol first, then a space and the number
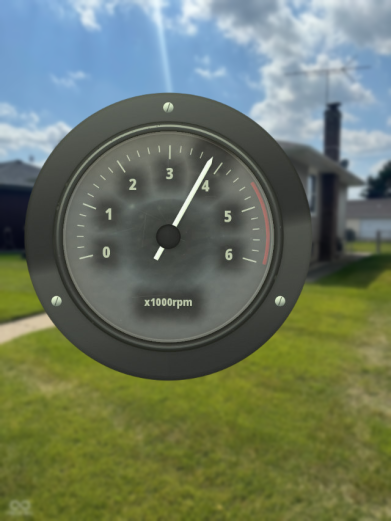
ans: rpm 3800
